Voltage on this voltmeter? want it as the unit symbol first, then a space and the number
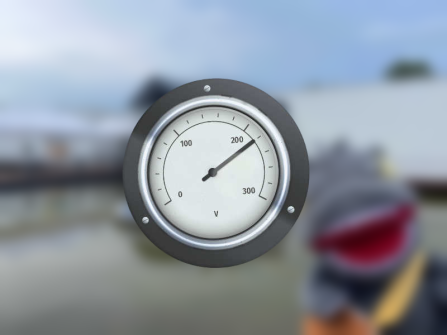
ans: V 220
